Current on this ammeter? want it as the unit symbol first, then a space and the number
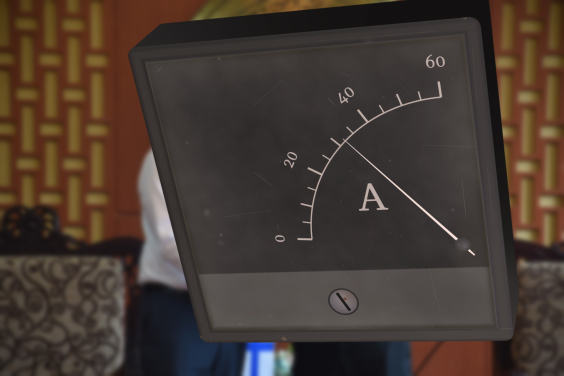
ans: A 32.5
